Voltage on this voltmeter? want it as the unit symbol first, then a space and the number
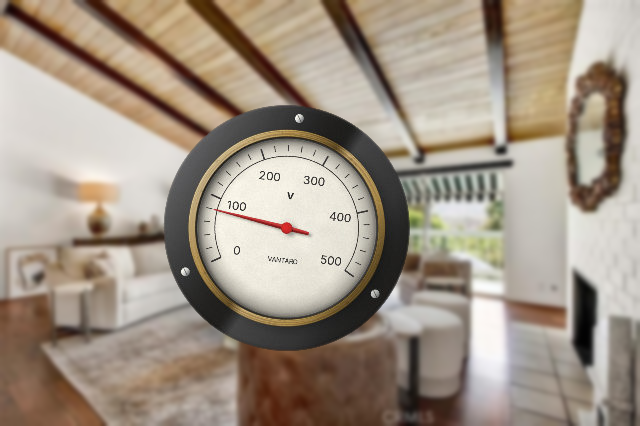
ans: V 80
